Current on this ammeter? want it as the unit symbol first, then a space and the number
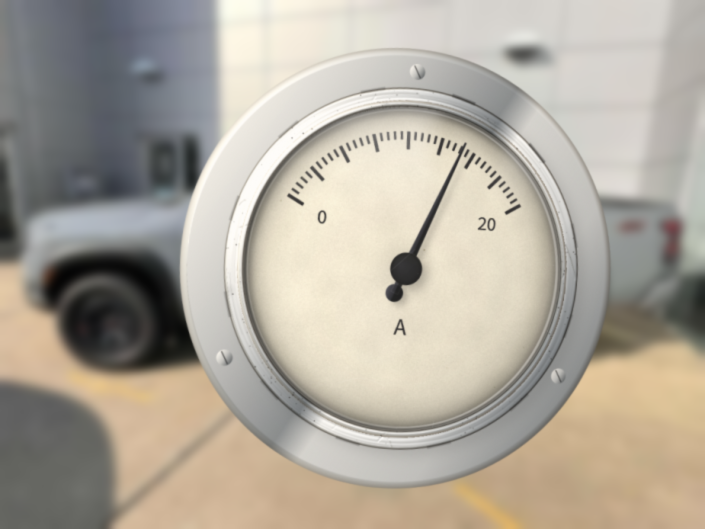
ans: A 14
